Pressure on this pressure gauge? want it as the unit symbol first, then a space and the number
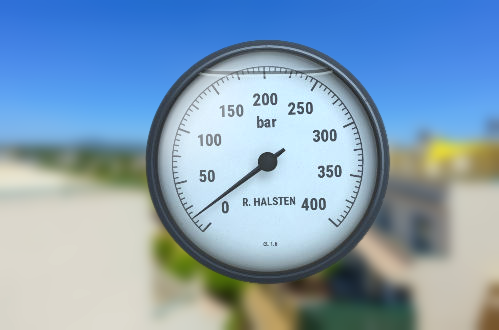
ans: bar 15
